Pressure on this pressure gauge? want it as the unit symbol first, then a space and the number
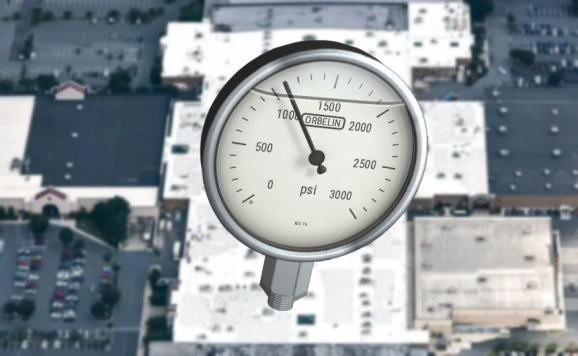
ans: psi 1100
